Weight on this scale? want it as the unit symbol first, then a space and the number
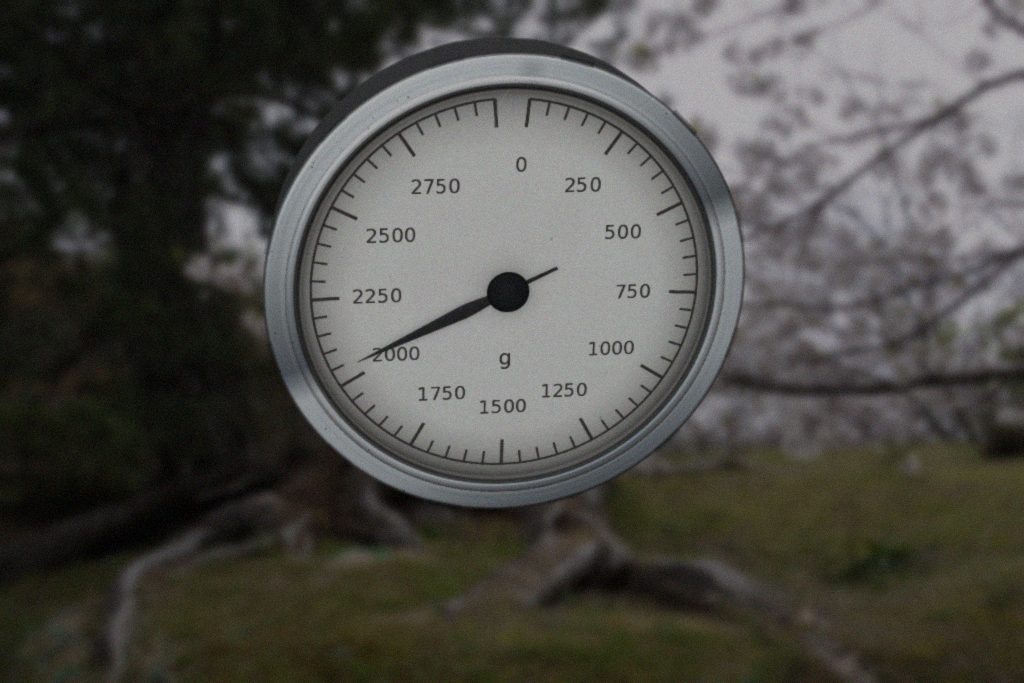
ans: g 2050
